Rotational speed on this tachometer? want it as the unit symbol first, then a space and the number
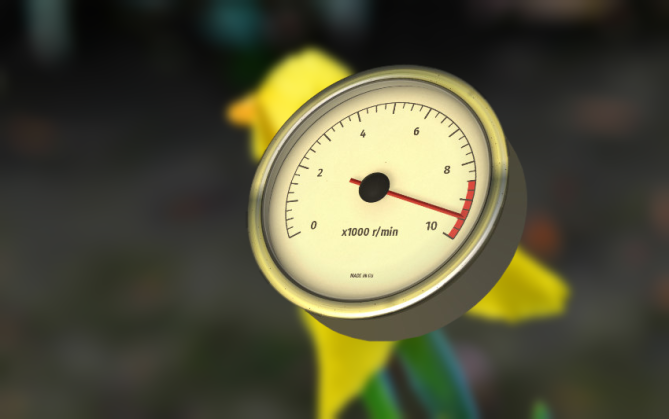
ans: rpm 9500
